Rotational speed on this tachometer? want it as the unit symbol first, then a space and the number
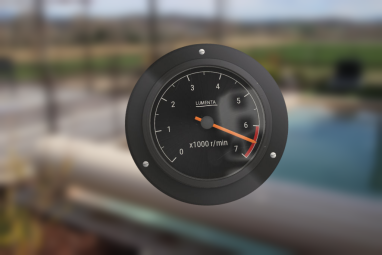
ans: rpm 6500
